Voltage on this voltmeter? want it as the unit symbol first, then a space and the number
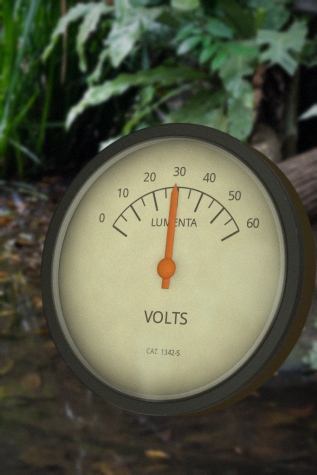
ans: V 30
